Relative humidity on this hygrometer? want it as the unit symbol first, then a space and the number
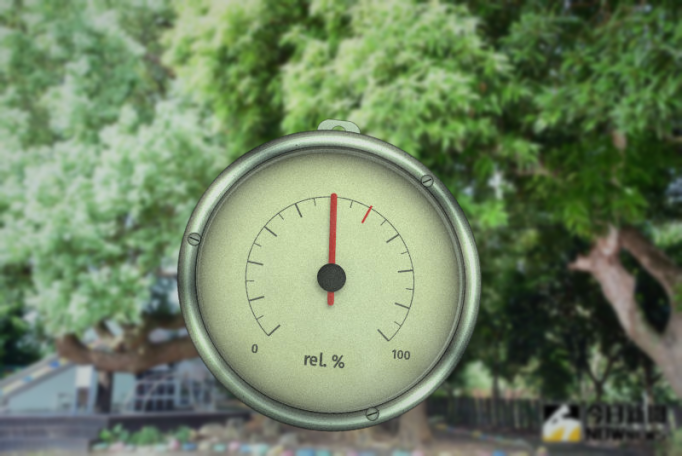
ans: % 50
